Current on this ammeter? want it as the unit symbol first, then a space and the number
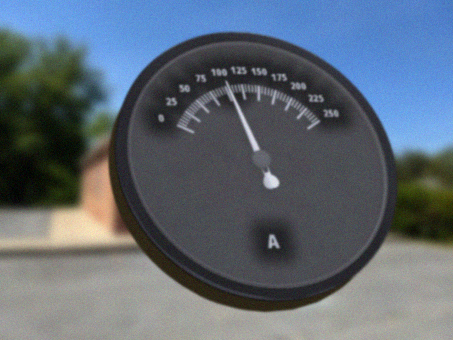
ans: A 100
